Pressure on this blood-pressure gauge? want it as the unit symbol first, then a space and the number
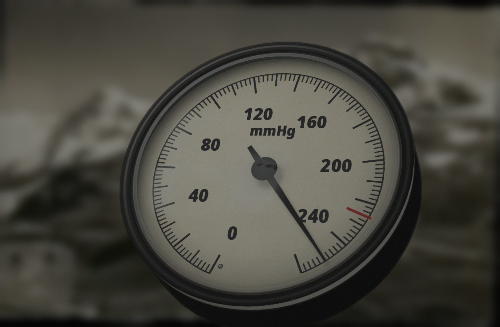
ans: mmHg 250
